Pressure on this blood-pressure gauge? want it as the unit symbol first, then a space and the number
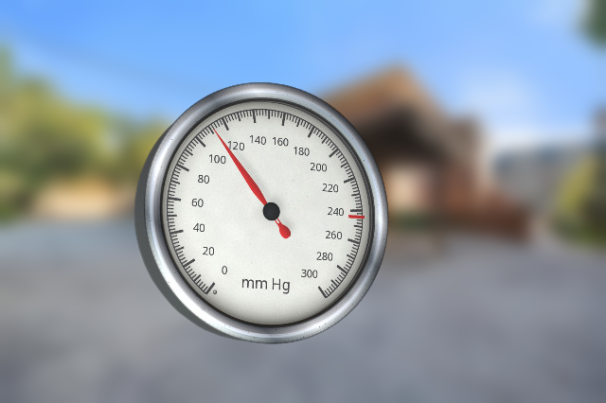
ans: mmHg 110
